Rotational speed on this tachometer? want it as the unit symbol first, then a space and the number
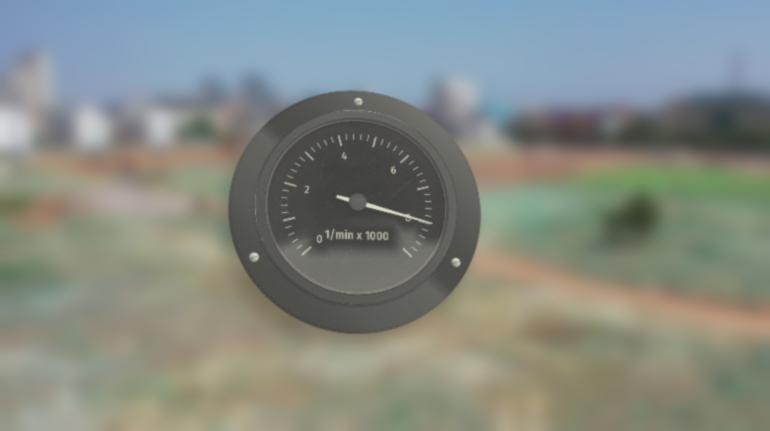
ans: rpm 8000
